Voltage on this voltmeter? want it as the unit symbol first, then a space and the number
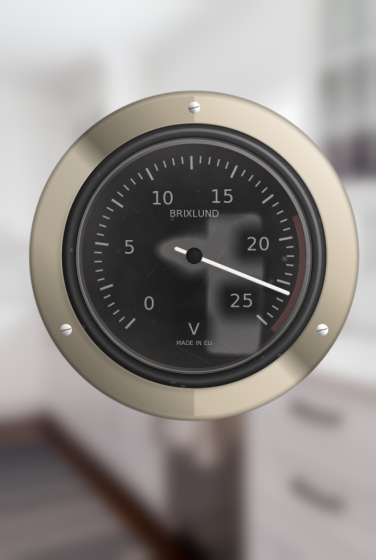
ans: V 23
